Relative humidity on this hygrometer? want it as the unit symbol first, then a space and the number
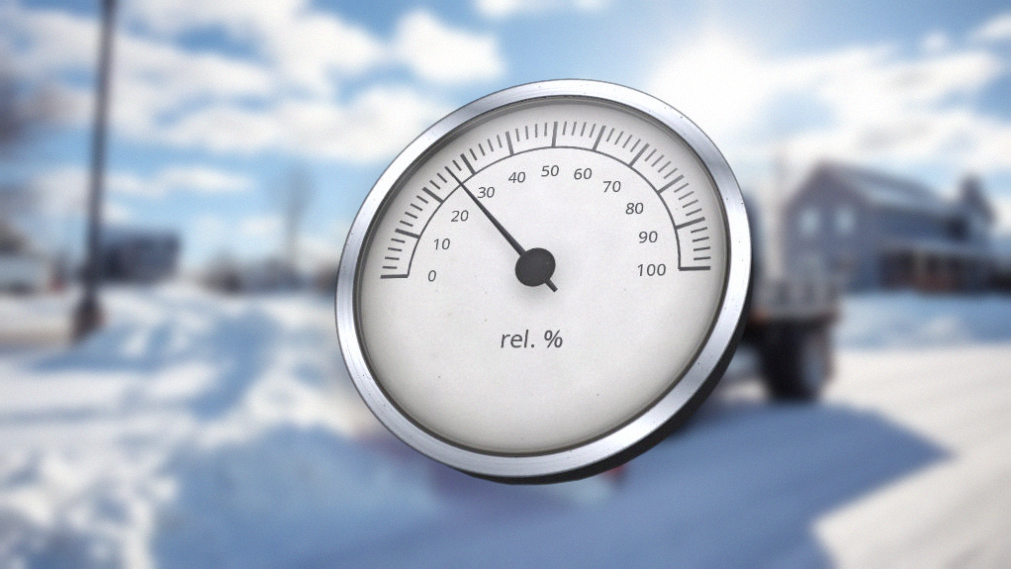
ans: % 26
